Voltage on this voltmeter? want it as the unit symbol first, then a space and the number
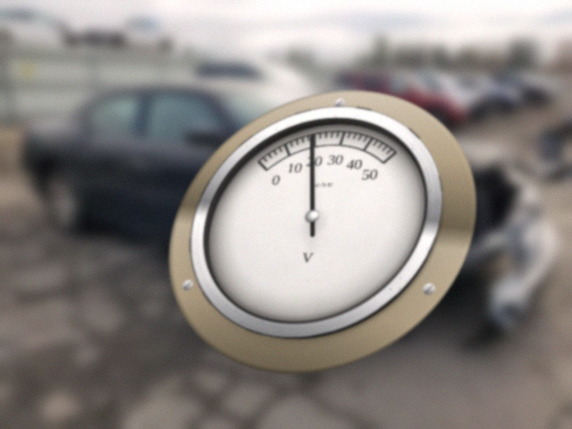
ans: V 20
